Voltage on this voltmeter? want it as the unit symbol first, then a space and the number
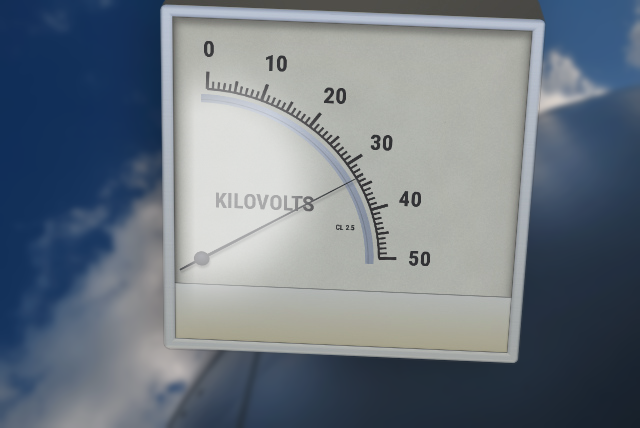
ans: kV 33
